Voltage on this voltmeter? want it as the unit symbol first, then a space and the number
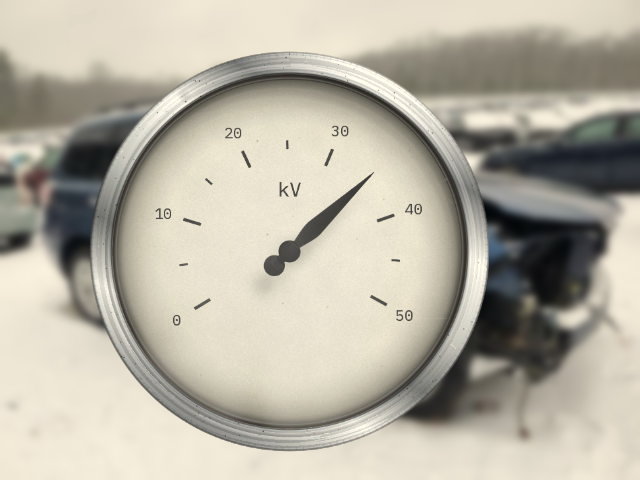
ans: kV 35
